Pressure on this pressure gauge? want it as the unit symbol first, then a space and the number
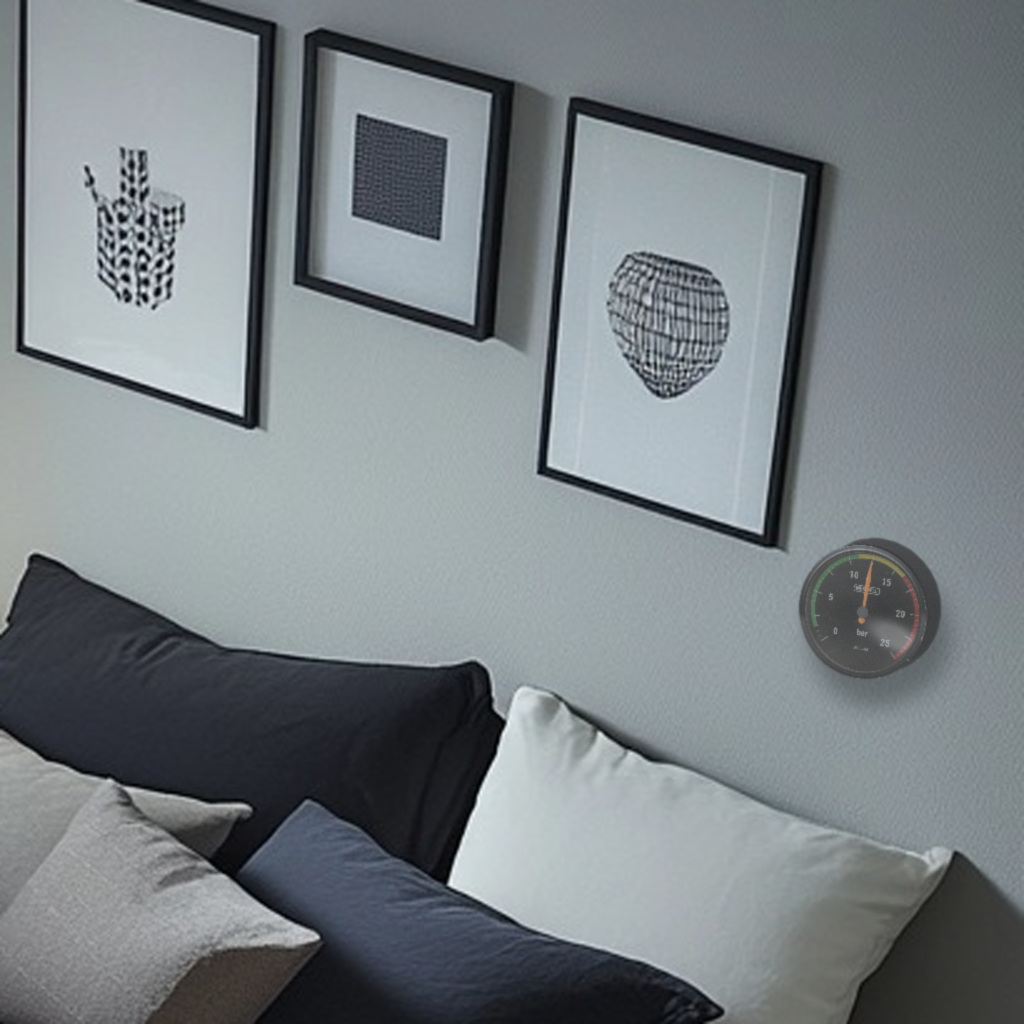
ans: bar 12.5
